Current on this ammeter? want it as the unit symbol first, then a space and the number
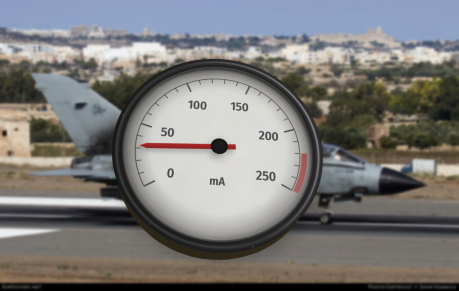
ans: mA 30
